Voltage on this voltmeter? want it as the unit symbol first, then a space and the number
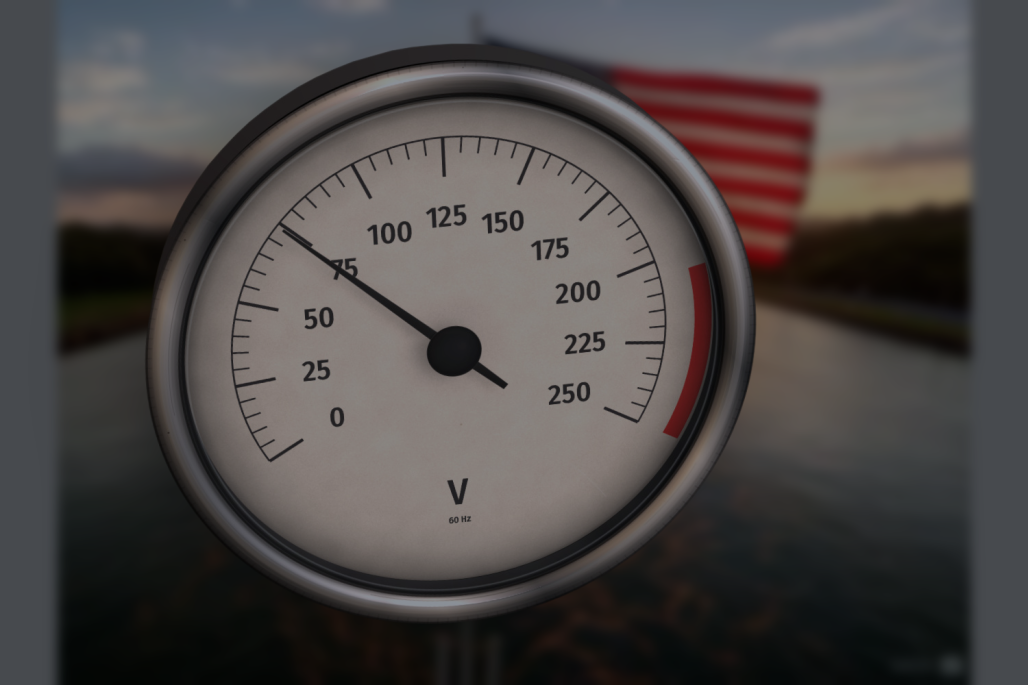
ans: V 75
